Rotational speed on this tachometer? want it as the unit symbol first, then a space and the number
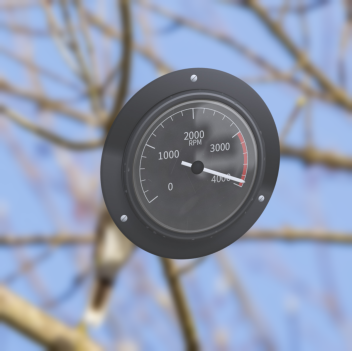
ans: rpm 3900
